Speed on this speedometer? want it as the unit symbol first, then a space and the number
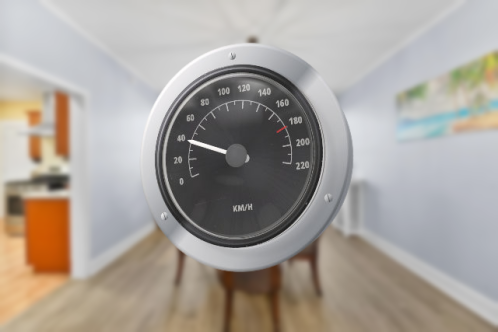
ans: km/h 40
